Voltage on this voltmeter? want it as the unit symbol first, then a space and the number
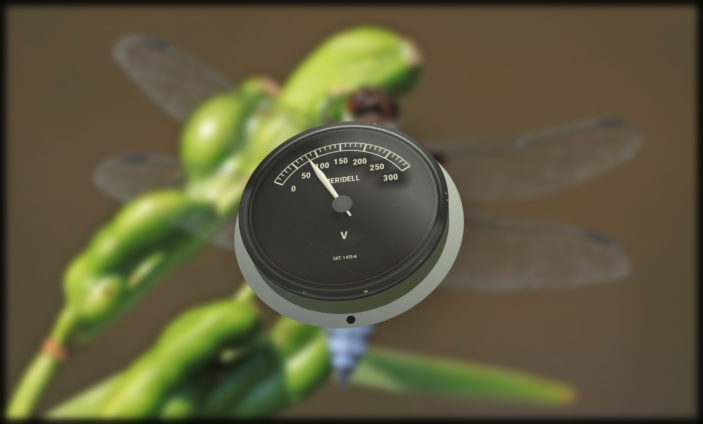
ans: V 80
